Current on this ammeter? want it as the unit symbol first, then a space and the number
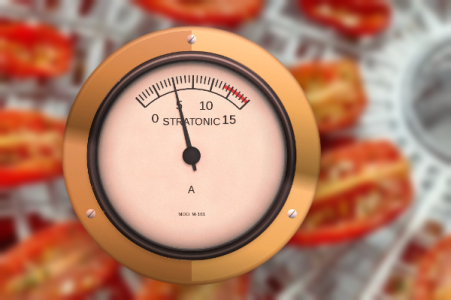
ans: A 5
